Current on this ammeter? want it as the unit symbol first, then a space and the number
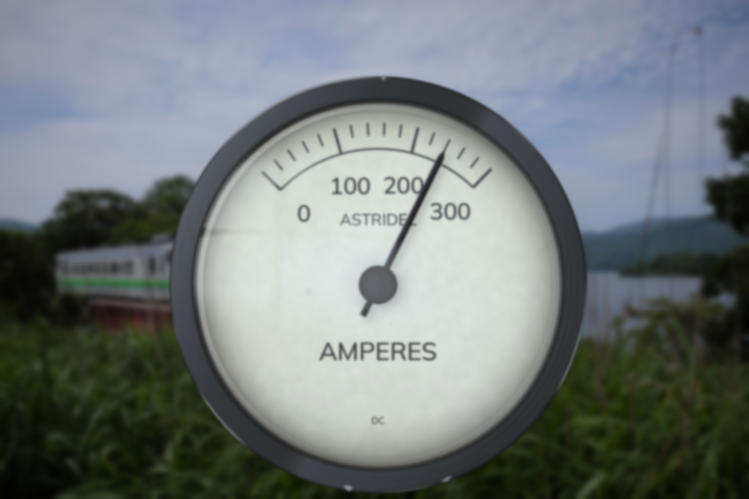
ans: A 240
